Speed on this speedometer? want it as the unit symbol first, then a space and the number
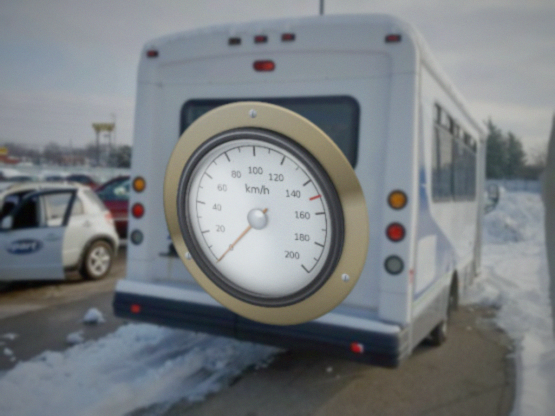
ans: km/h 0
